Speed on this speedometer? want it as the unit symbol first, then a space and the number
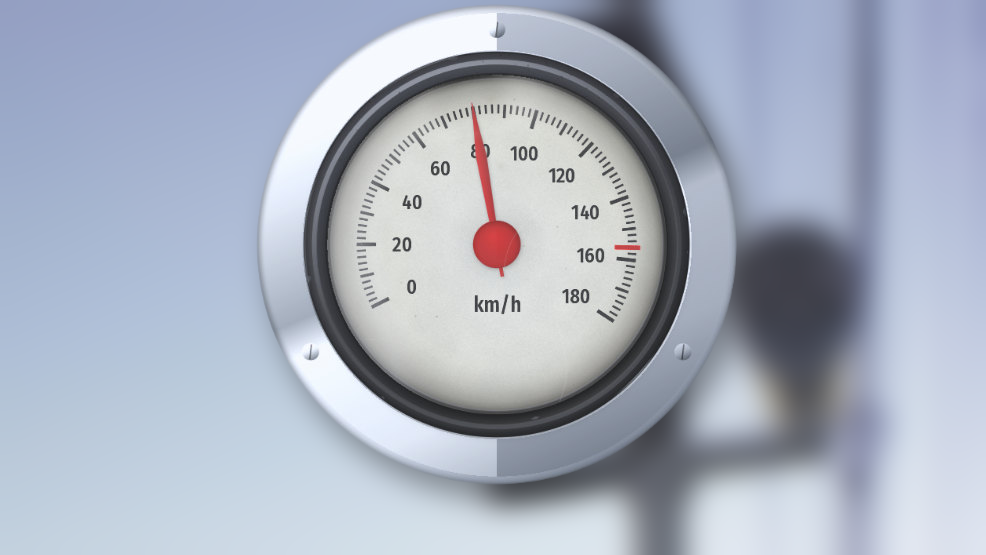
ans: km/h 80
